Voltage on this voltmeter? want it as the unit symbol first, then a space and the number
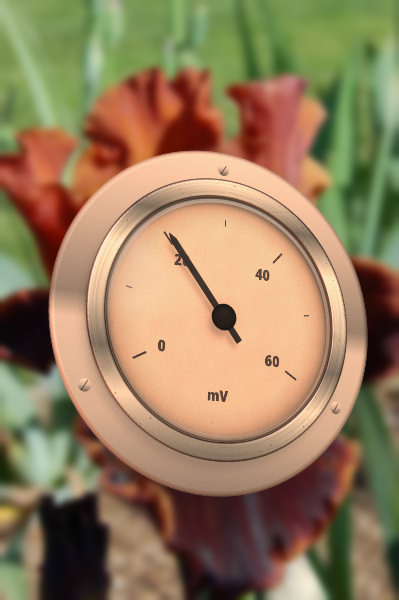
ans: mV 20
